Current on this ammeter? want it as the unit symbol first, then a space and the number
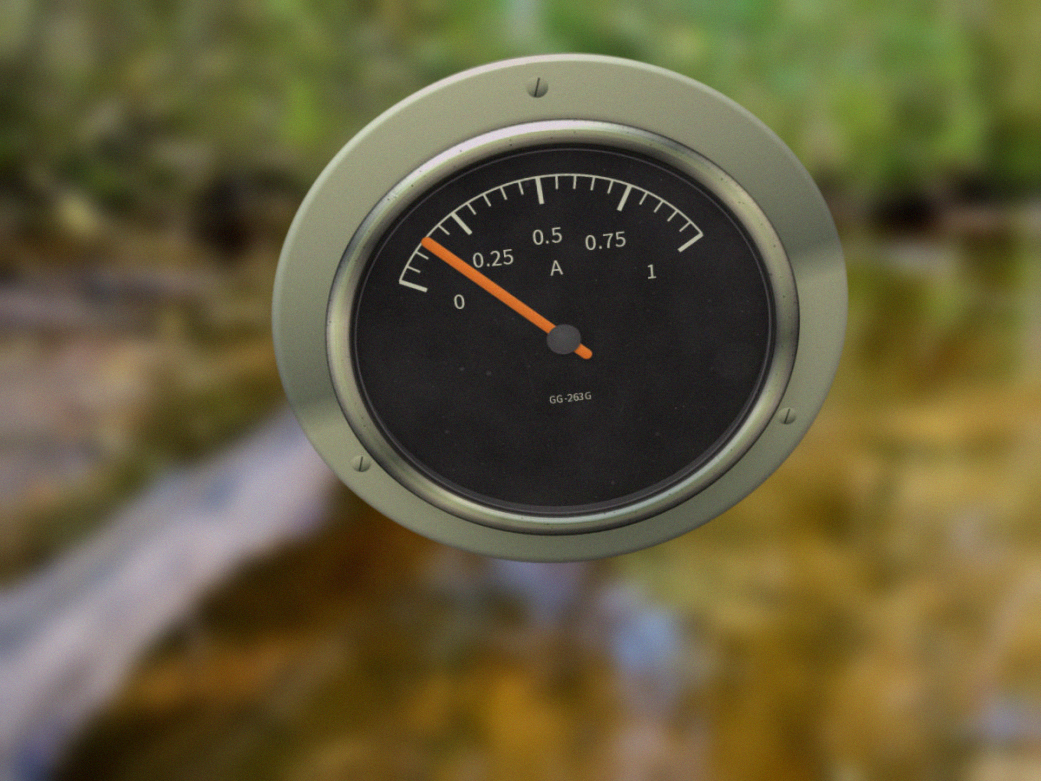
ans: A 0.15
